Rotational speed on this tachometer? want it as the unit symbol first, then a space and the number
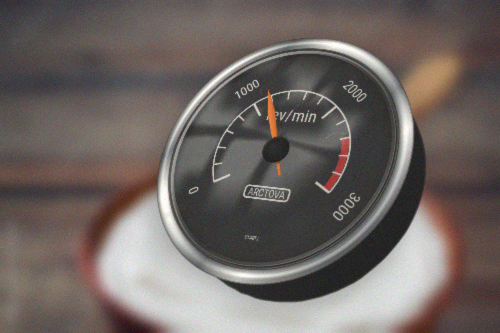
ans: rpm 1200
